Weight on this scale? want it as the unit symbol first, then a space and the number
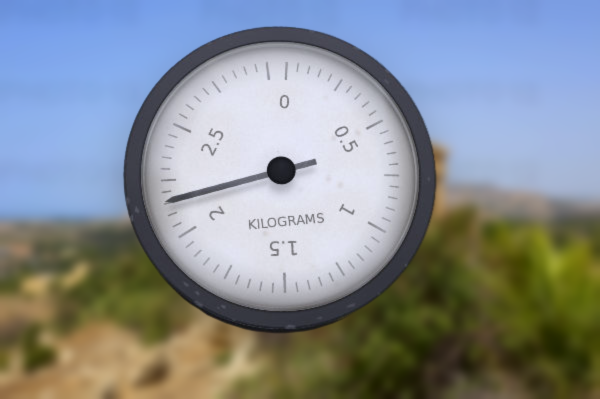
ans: kg 2.15
